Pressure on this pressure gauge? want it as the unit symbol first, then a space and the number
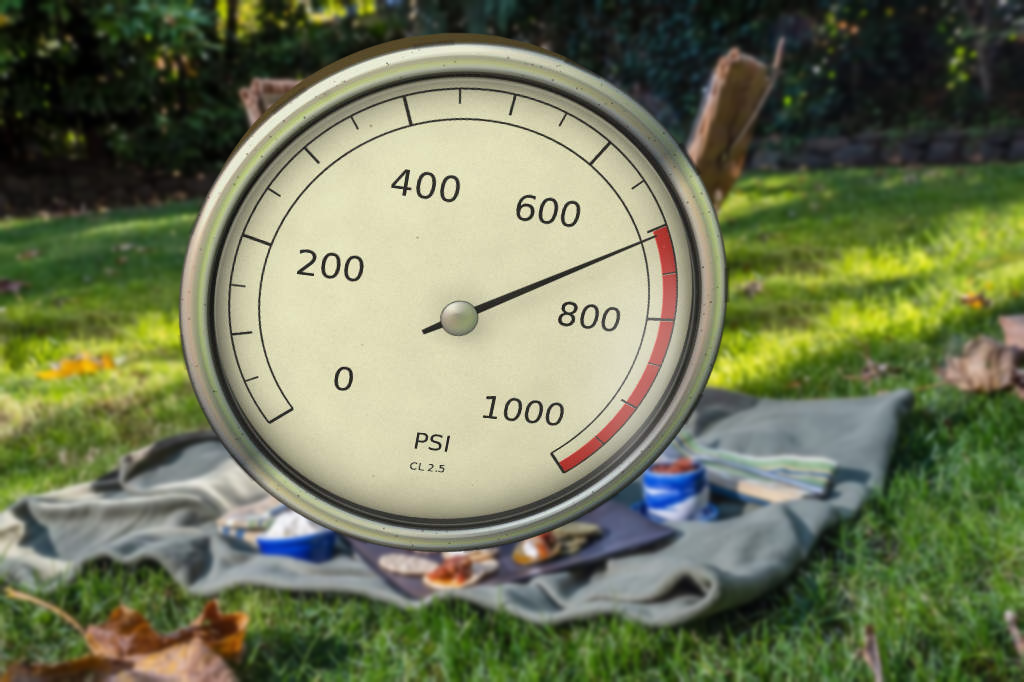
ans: psi 700
